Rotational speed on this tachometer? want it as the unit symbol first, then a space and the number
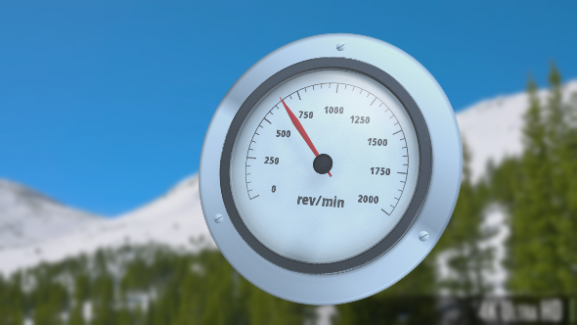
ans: rpm 650
